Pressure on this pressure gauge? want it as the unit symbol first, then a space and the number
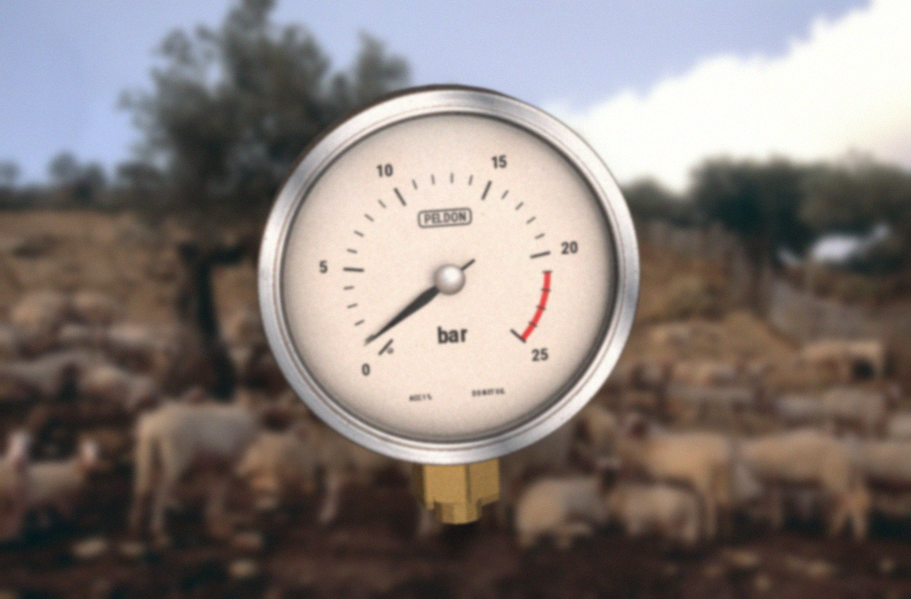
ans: bar 1
